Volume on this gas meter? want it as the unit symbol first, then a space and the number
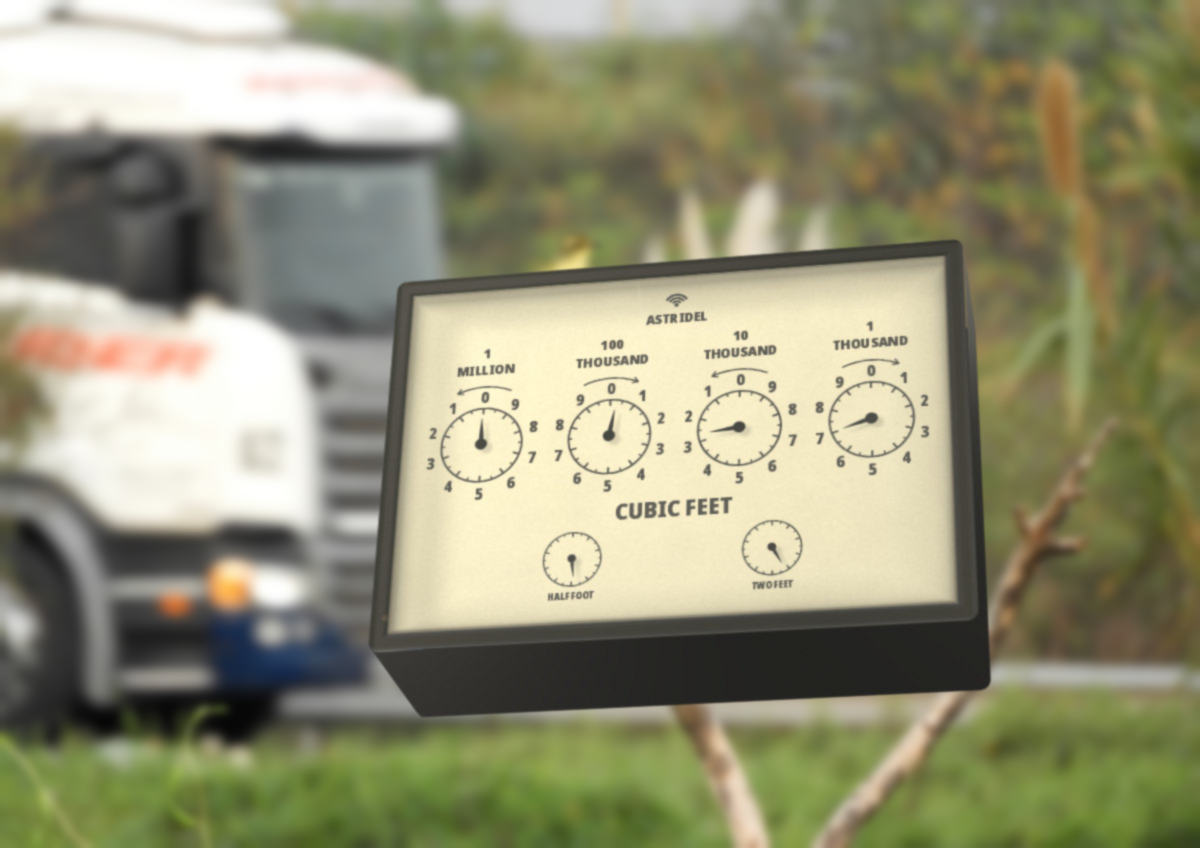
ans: ft³ 2700
